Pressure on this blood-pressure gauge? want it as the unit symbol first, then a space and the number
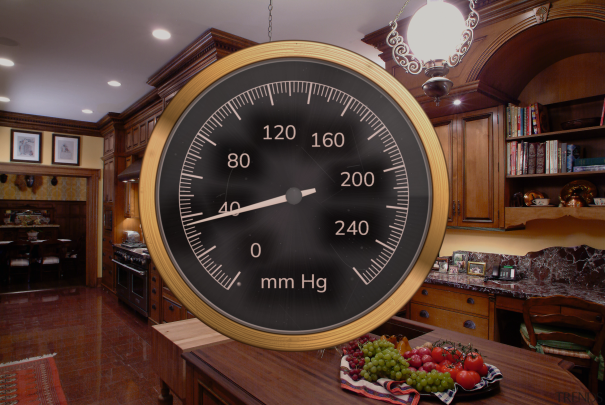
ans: mmHg 36
